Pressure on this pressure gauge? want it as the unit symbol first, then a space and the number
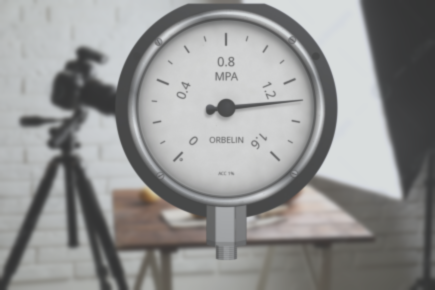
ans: MPa 1.3
